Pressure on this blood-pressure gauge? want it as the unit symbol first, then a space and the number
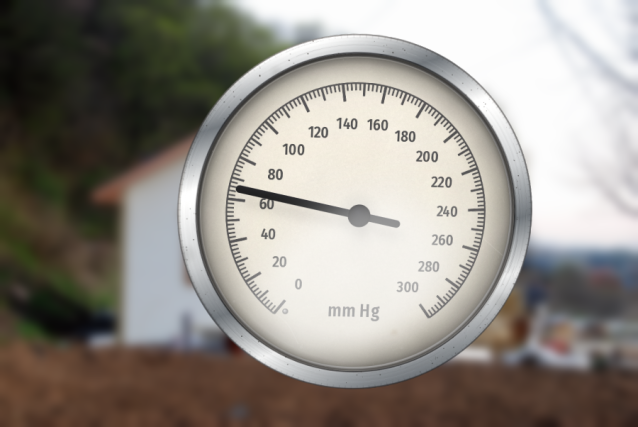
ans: mmHg 66
